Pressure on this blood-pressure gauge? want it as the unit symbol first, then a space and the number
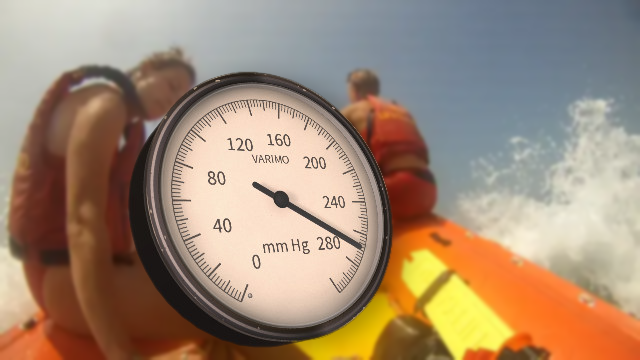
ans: mmHg 270
